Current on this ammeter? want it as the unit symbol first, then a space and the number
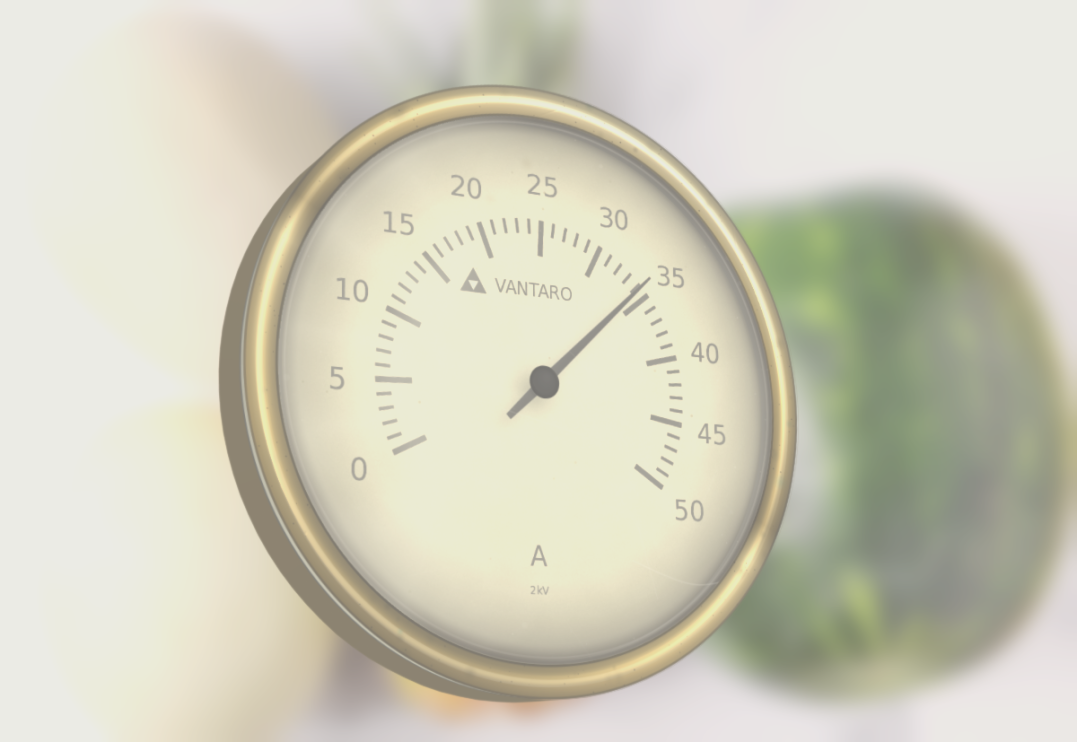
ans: A 34
